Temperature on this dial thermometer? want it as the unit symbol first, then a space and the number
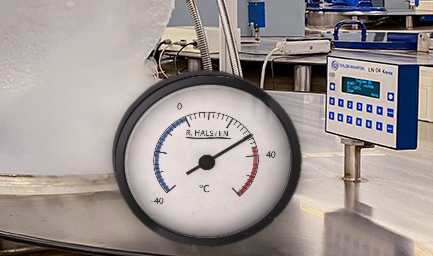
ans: °C 30
